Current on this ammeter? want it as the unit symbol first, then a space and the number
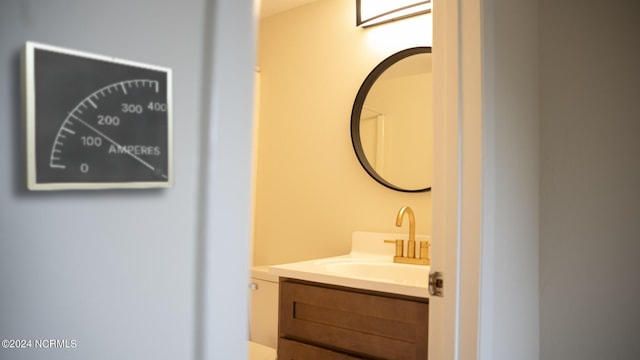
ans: A 140
